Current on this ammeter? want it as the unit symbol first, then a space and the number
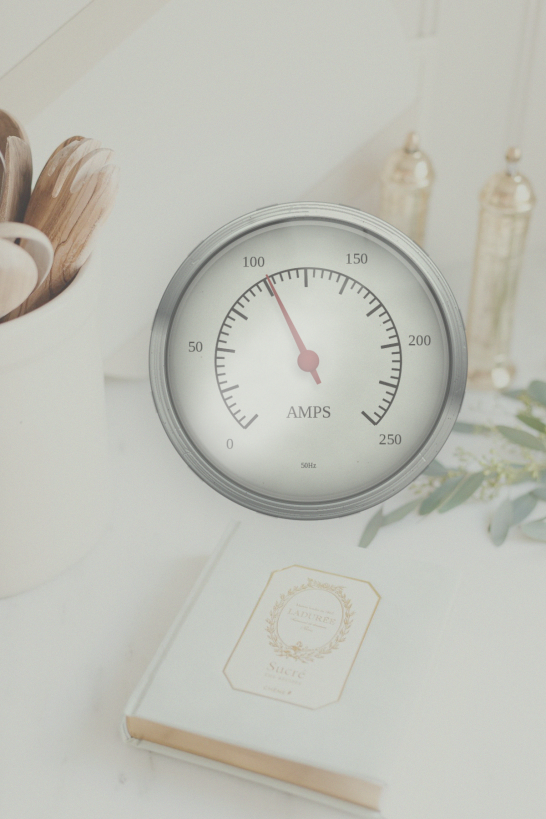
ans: A 102.5
